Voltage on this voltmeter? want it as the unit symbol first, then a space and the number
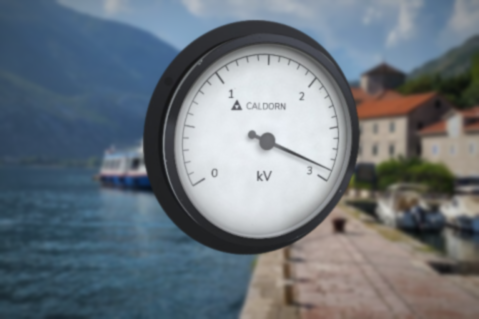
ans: kV 2.9
